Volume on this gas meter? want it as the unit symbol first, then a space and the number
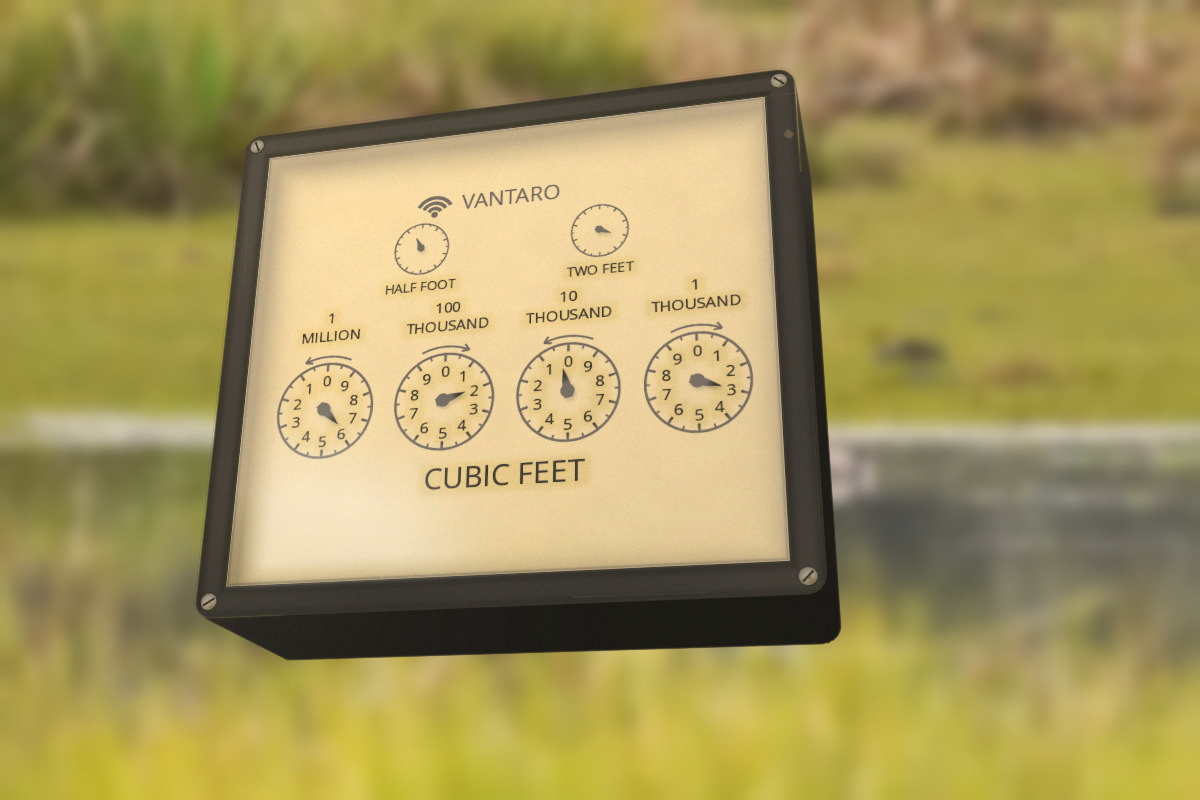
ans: ft³ 620300
